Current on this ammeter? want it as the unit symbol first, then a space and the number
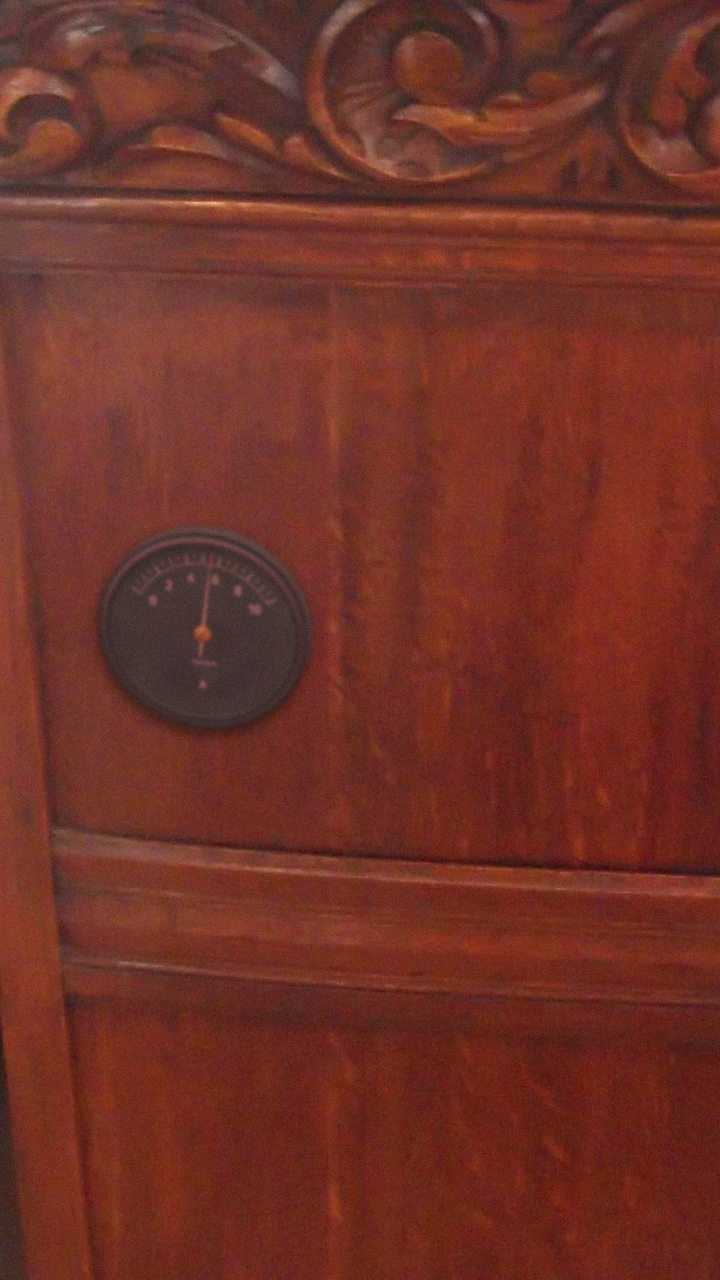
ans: A 5.5
